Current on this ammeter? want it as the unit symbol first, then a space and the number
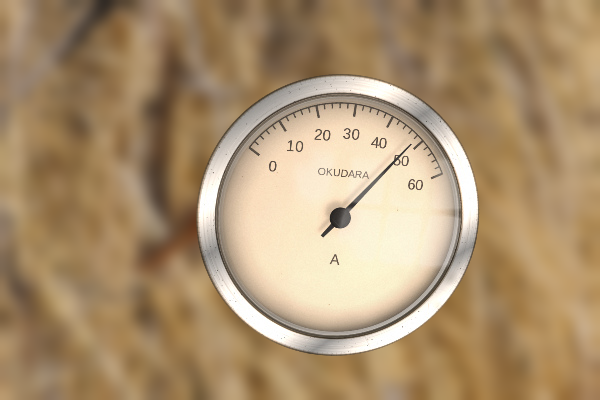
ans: A 48
